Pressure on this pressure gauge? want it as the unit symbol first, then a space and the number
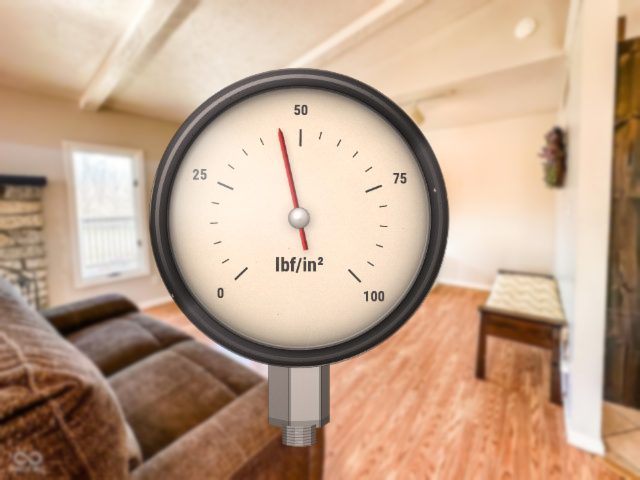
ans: psi 45
